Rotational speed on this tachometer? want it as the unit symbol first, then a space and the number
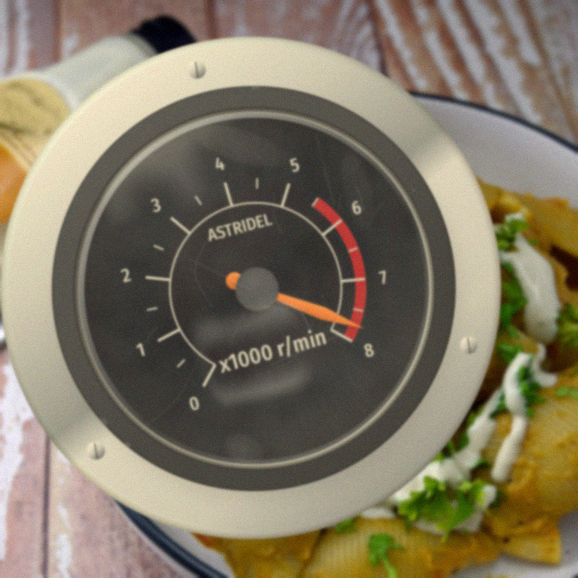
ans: rpm 7750
